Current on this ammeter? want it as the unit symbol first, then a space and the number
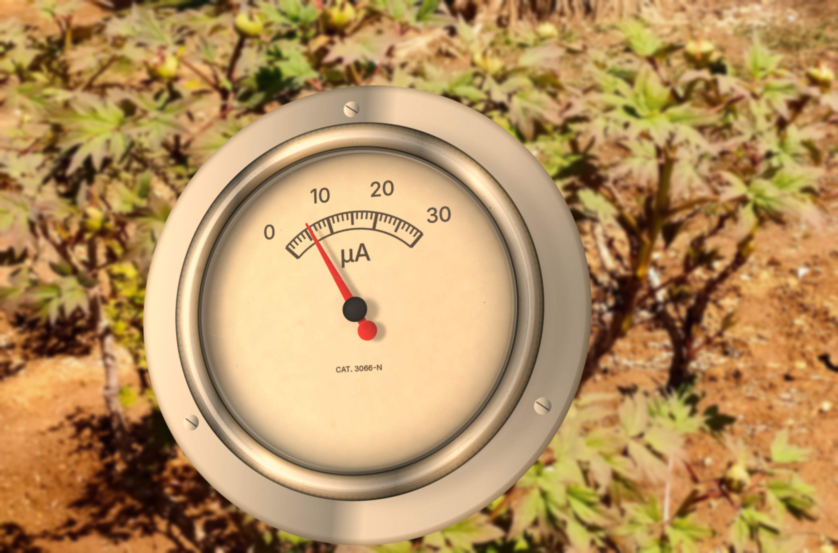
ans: µA 6
